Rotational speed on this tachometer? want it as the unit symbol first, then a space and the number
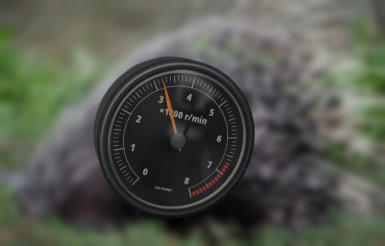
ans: rpm 3200
